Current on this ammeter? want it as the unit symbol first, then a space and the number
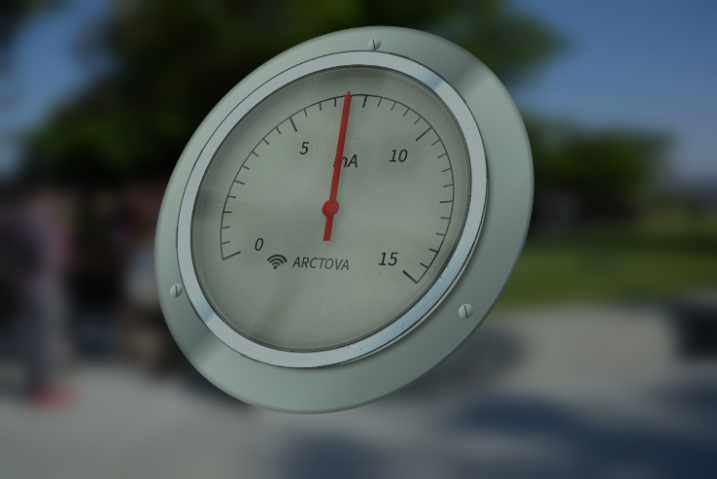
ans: mA 7
